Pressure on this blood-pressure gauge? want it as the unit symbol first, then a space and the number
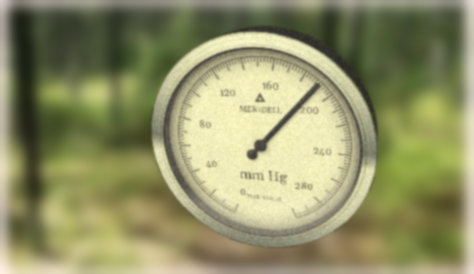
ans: mmHg 190
